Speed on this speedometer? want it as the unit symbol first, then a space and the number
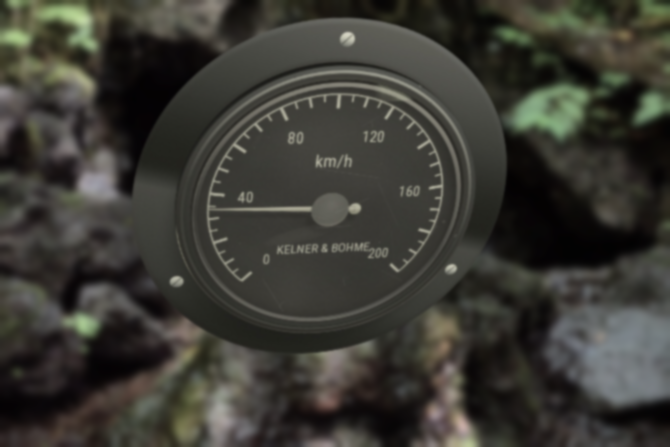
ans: km/h 35
